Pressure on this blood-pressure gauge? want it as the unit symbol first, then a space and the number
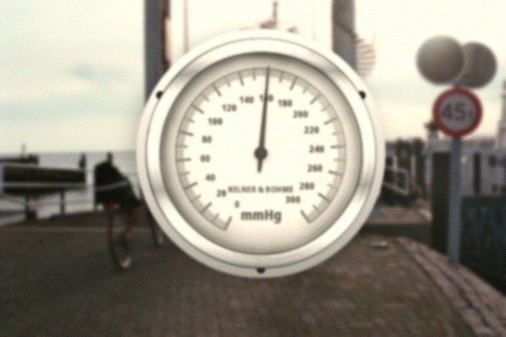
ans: mmHg 160
